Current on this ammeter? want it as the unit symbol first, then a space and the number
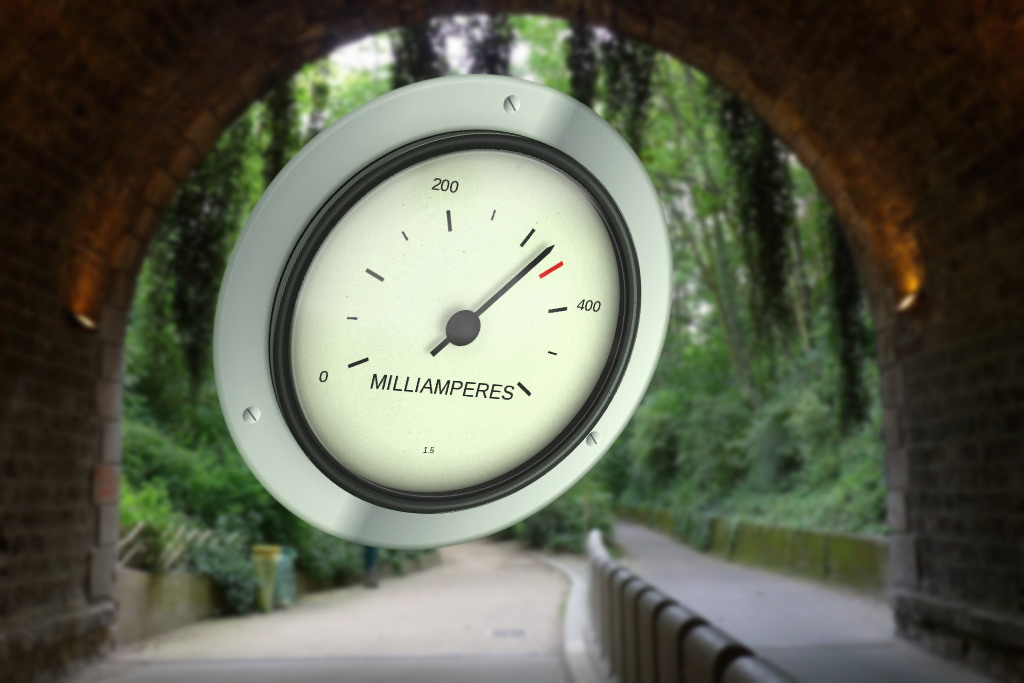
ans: mA 325
